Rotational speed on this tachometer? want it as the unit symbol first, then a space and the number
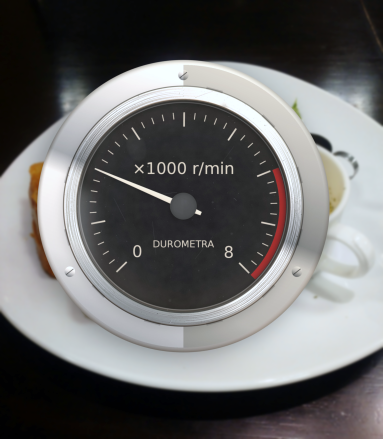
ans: rpm 2000
